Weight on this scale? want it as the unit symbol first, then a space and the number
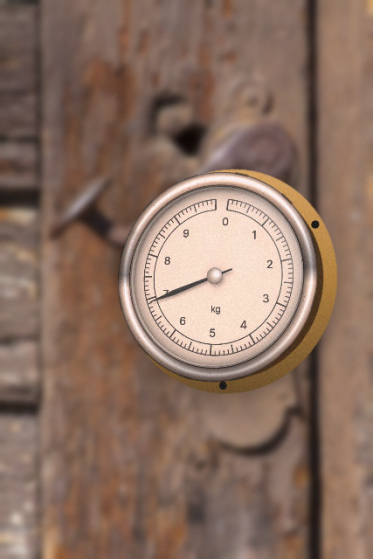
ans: kg 6.9
